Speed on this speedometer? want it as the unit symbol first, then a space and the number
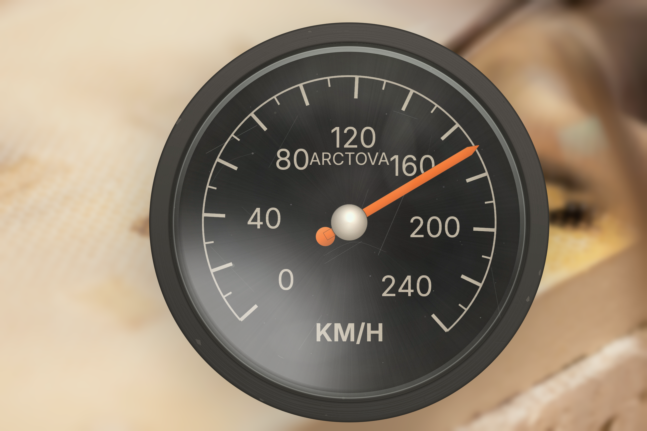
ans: km/h 170
